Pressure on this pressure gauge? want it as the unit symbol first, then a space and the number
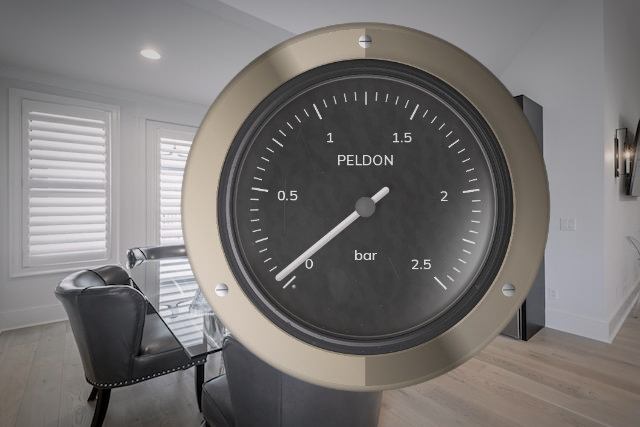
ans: bar 0.05
